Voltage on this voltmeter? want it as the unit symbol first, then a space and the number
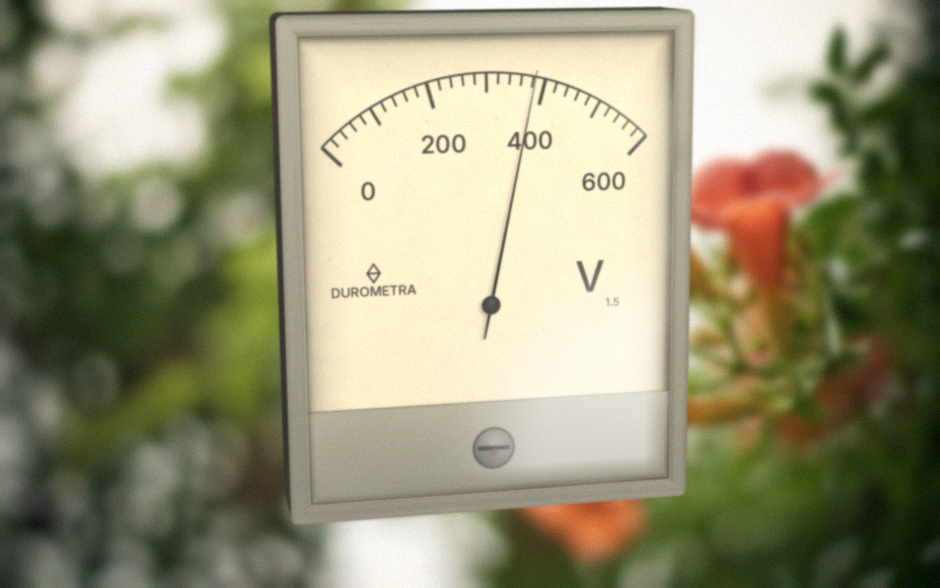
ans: V 380
